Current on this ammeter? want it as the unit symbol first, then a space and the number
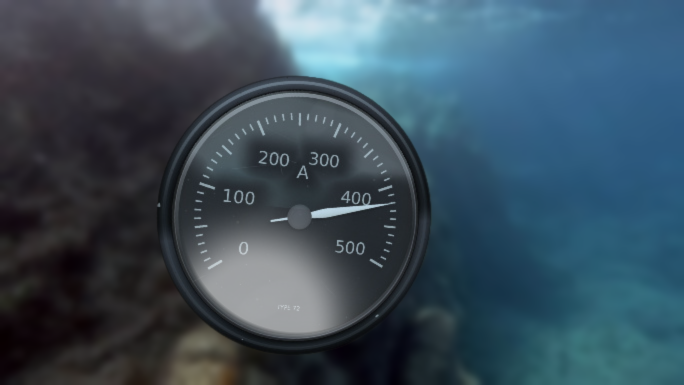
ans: A 420
